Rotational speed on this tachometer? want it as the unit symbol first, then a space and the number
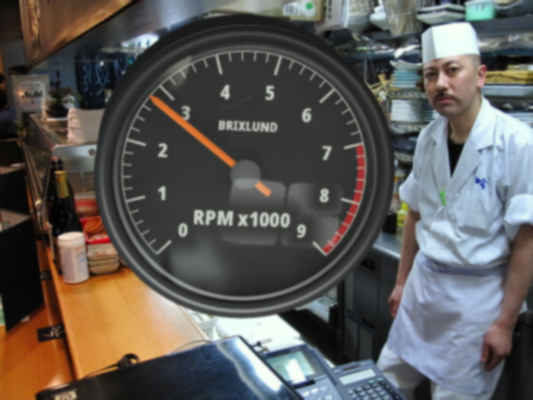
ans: rpm 2800
